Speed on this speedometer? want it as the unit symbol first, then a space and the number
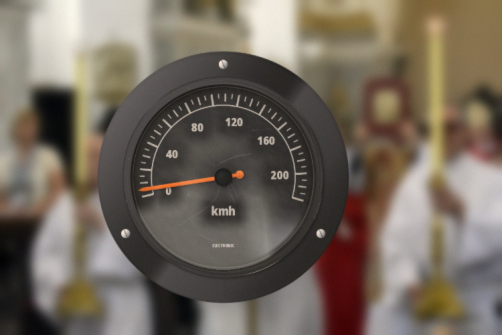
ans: km/h 5
